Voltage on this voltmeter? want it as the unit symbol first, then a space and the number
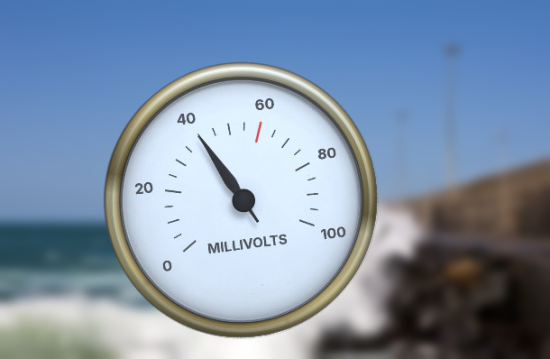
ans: mV 40
